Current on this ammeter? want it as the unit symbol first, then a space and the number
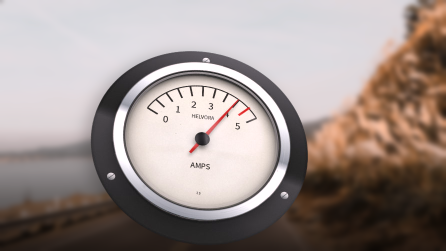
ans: A 4
